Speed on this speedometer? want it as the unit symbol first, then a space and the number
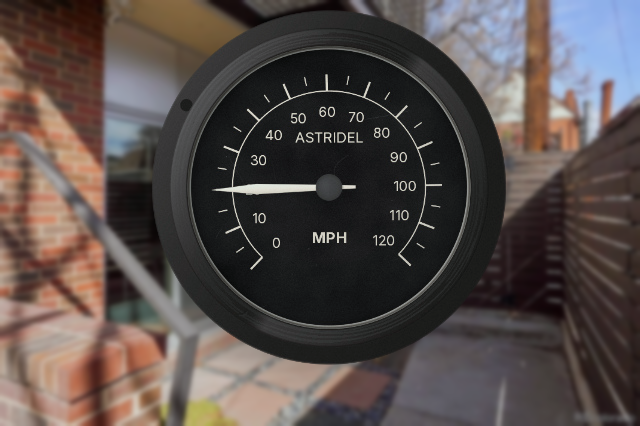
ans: mph 20
